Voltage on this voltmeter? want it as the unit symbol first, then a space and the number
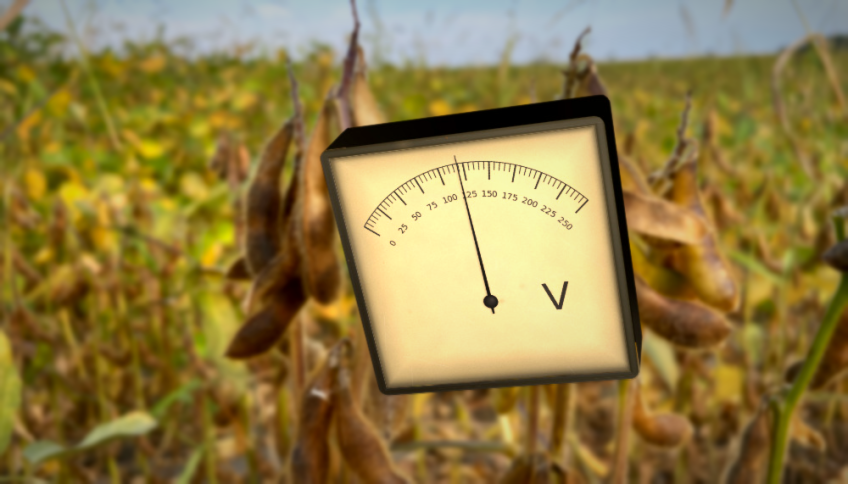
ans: V 120
